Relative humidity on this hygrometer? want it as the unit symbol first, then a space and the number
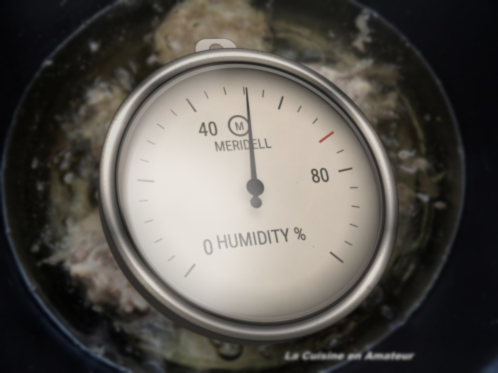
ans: % 52
